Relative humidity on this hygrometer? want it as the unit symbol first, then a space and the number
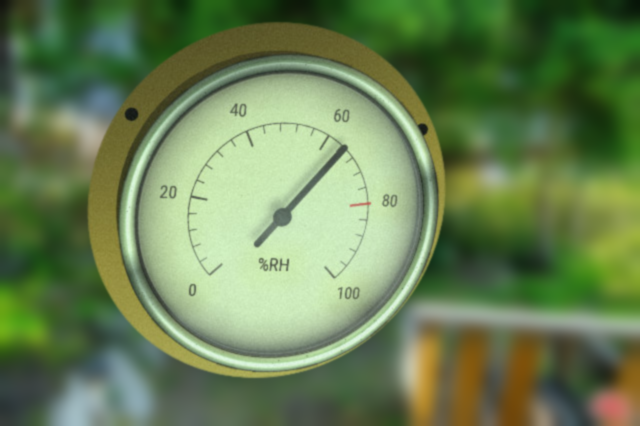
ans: % 64
